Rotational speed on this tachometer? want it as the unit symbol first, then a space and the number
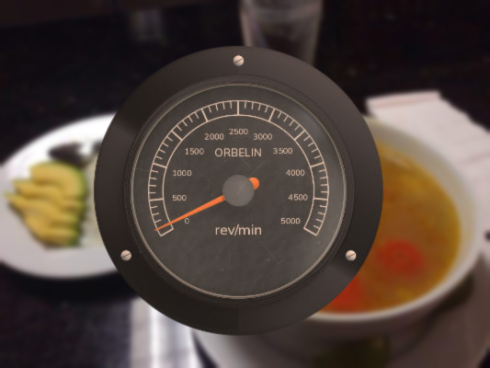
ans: rpm 100
